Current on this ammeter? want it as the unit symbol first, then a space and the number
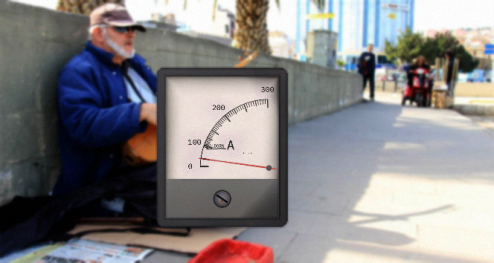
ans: A 50
